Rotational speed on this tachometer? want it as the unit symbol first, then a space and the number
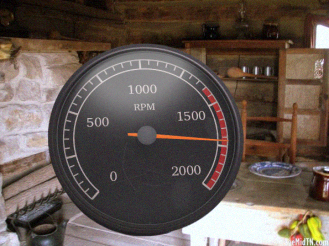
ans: rpm 1725
